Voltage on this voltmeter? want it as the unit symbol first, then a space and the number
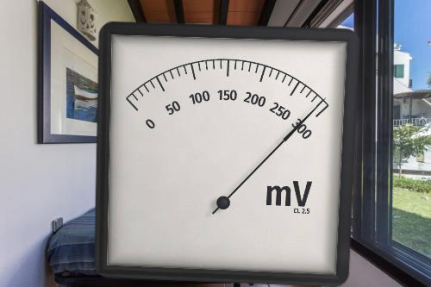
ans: mV 290
